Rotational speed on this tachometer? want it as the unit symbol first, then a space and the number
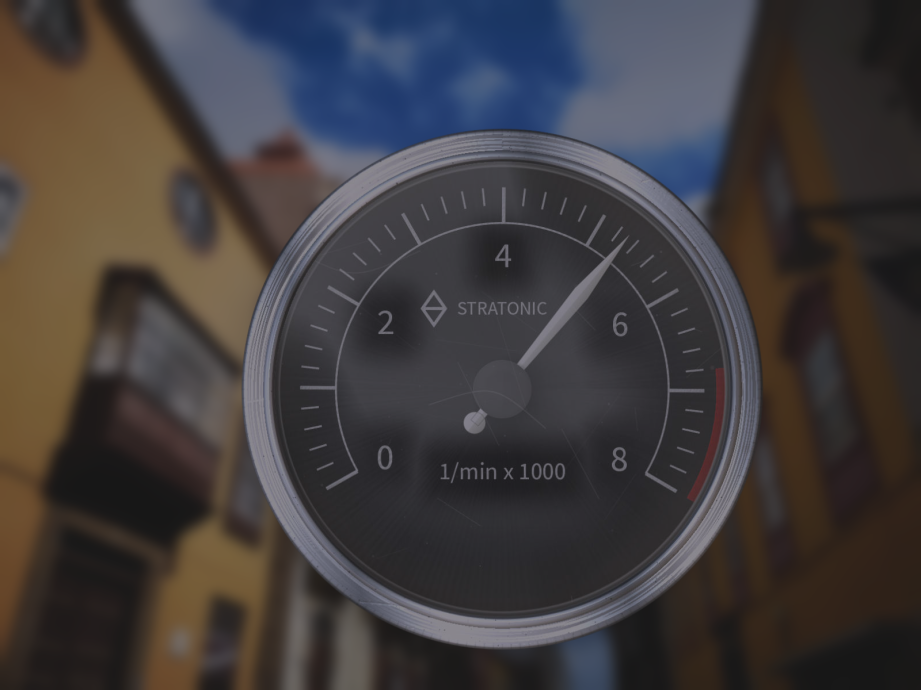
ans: rpm 5300
